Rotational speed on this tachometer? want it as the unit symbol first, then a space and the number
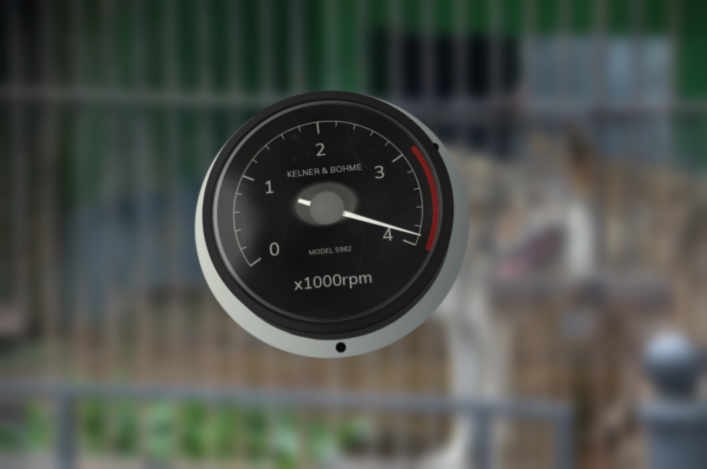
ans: rpm 3900
